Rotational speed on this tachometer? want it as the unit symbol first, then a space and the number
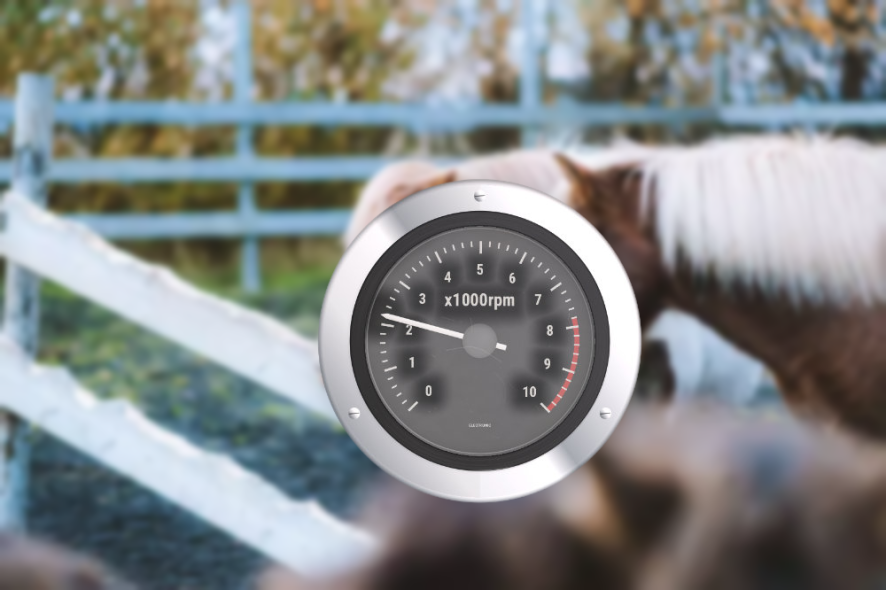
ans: rpm 2200
